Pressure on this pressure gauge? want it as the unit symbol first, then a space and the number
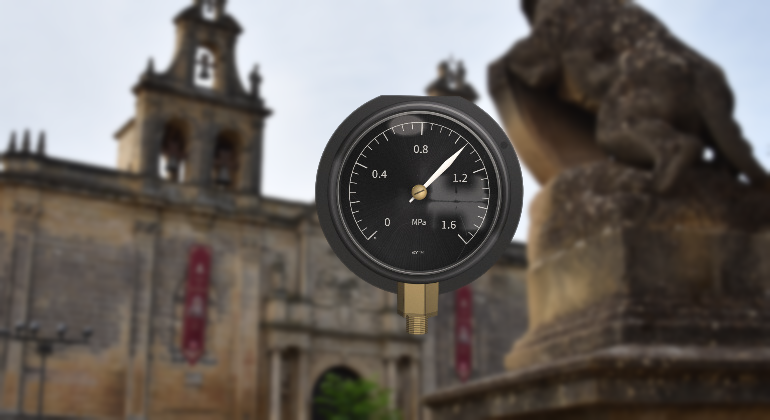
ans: MPa 1.05
